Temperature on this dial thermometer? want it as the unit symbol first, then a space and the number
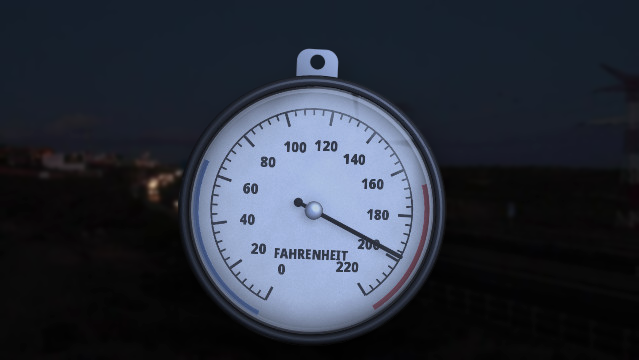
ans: °F 198
